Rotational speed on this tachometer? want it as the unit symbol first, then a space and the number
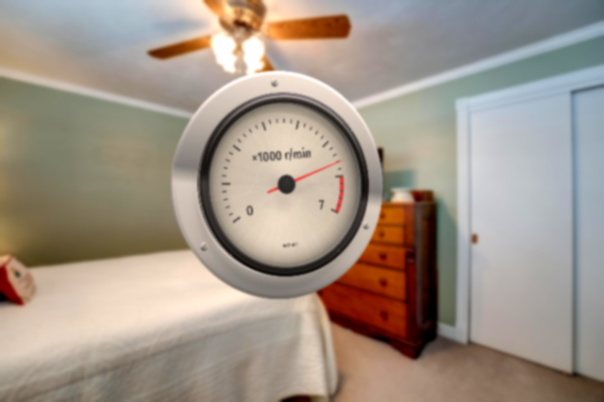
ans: rpm 5600
